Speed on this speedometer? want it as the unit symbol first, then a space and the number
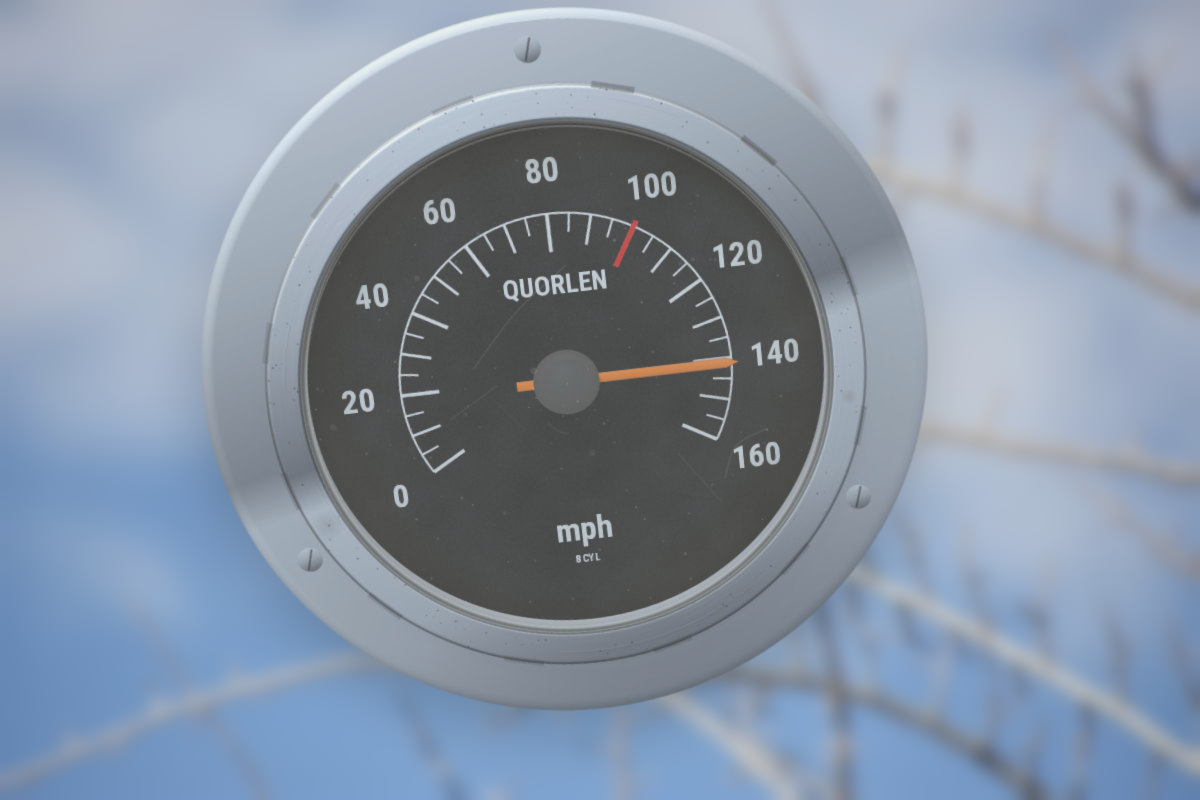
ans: mph 140
